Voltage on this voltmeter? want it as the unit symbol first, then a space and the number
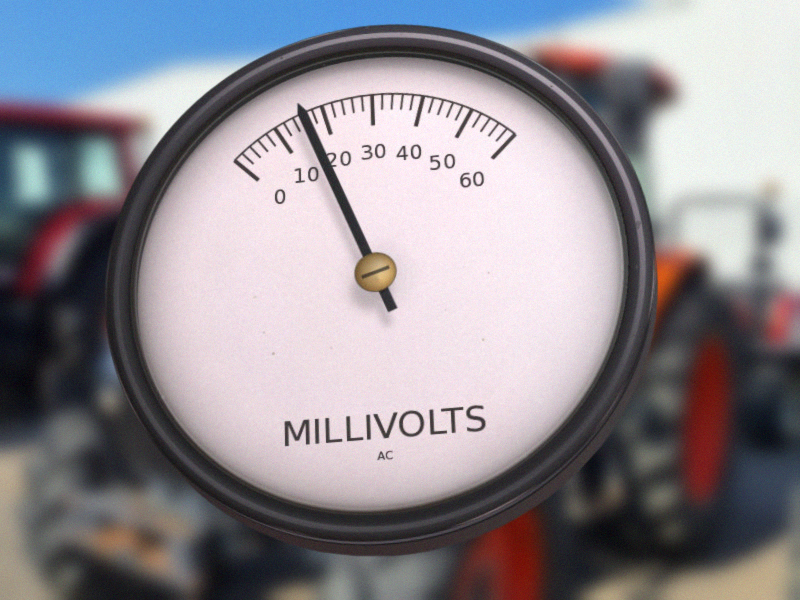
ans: mV 16
